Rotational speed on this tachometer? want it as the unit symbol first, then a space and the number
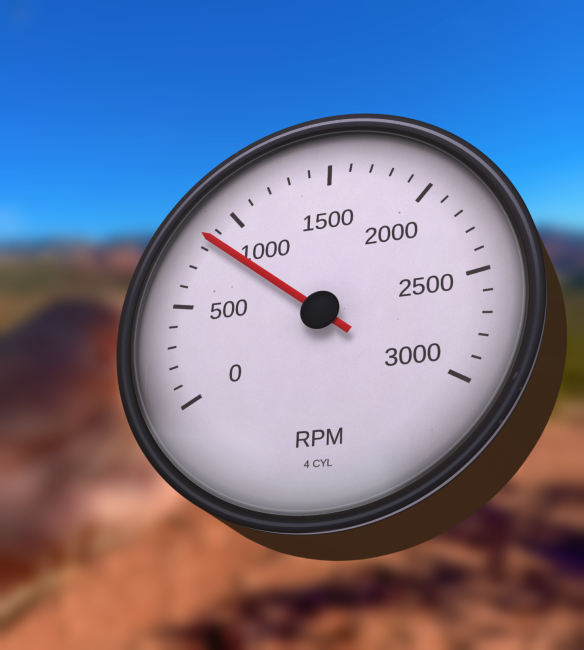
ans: rpm 850
